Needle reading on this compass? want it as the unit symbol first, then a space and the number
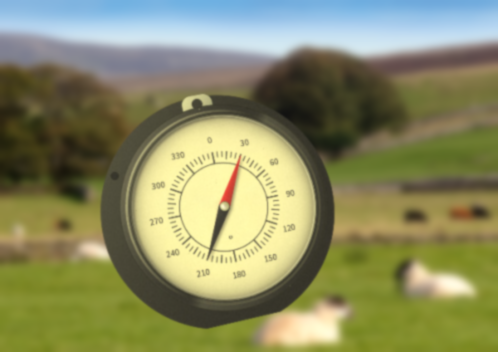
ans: ° 30
